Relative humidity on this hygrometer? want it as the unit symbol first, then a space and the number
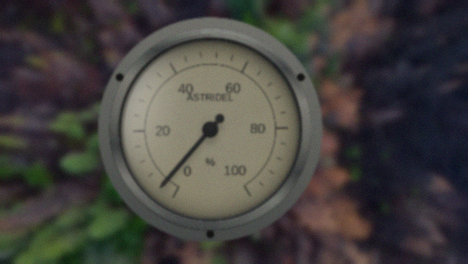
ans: % 4
